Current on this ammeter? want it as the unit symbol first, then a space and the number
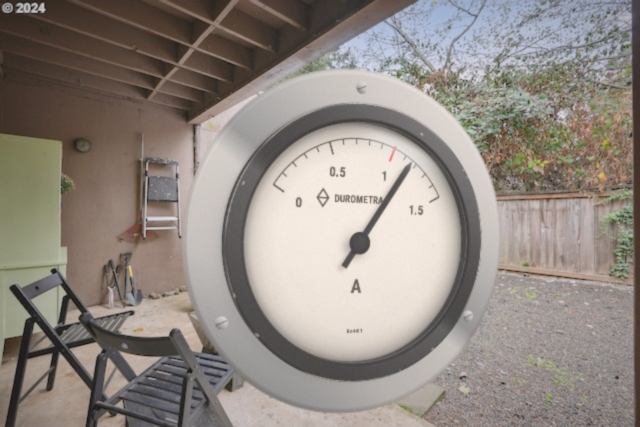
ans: A 1.15
